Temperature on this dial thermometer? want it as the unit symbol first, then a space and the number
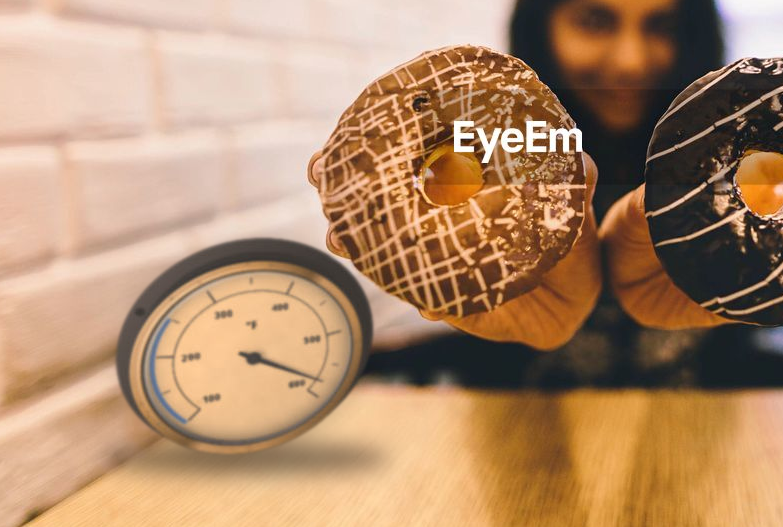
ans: °F 575
